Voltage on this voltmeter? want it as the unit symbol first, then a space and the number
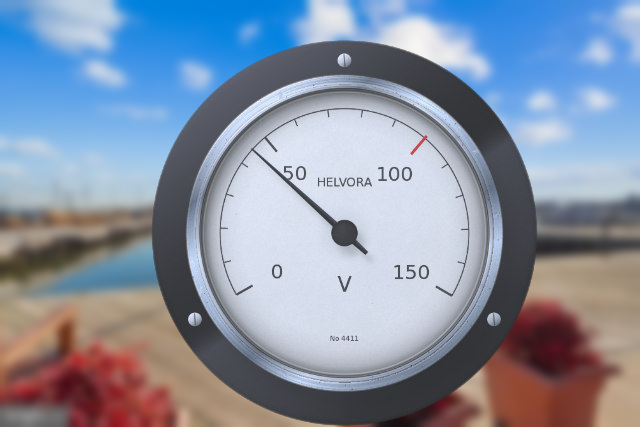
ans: V 45
